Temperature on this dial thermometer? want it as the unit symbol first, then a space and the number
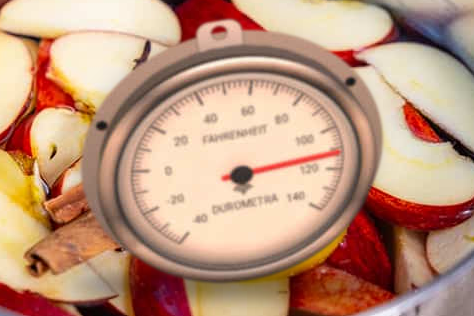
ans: °F 110
